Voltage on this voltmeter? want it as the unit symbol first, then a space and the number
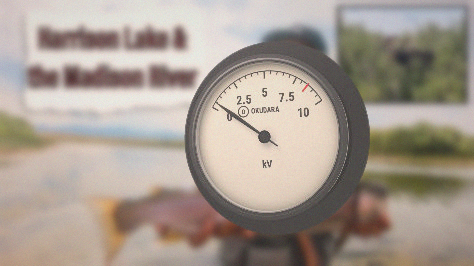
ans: kV 0.5
